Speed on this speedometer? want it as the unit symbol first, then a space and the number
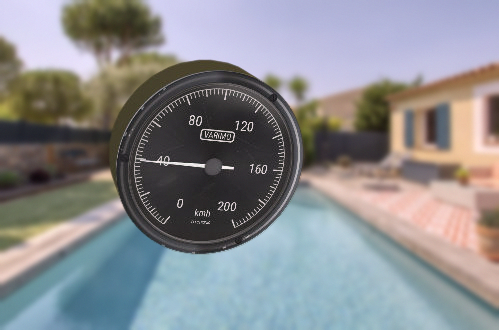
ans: km/h 40
